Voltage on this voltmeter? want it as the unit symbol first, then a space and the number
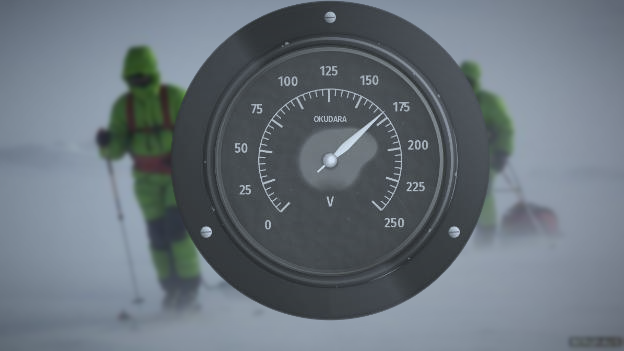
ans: V 170
